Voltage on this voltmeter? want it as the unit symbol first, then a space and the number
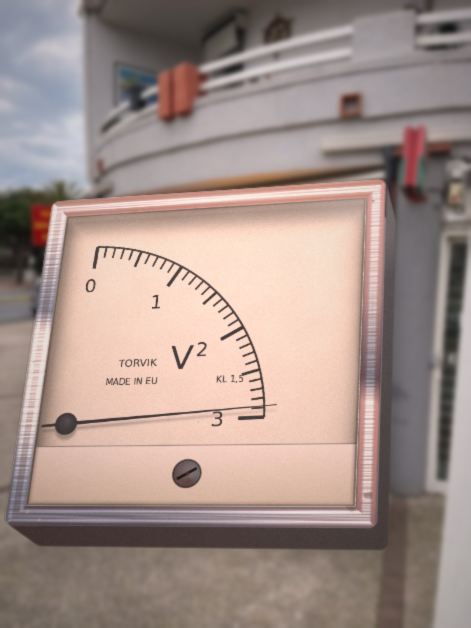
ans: V 2.9
